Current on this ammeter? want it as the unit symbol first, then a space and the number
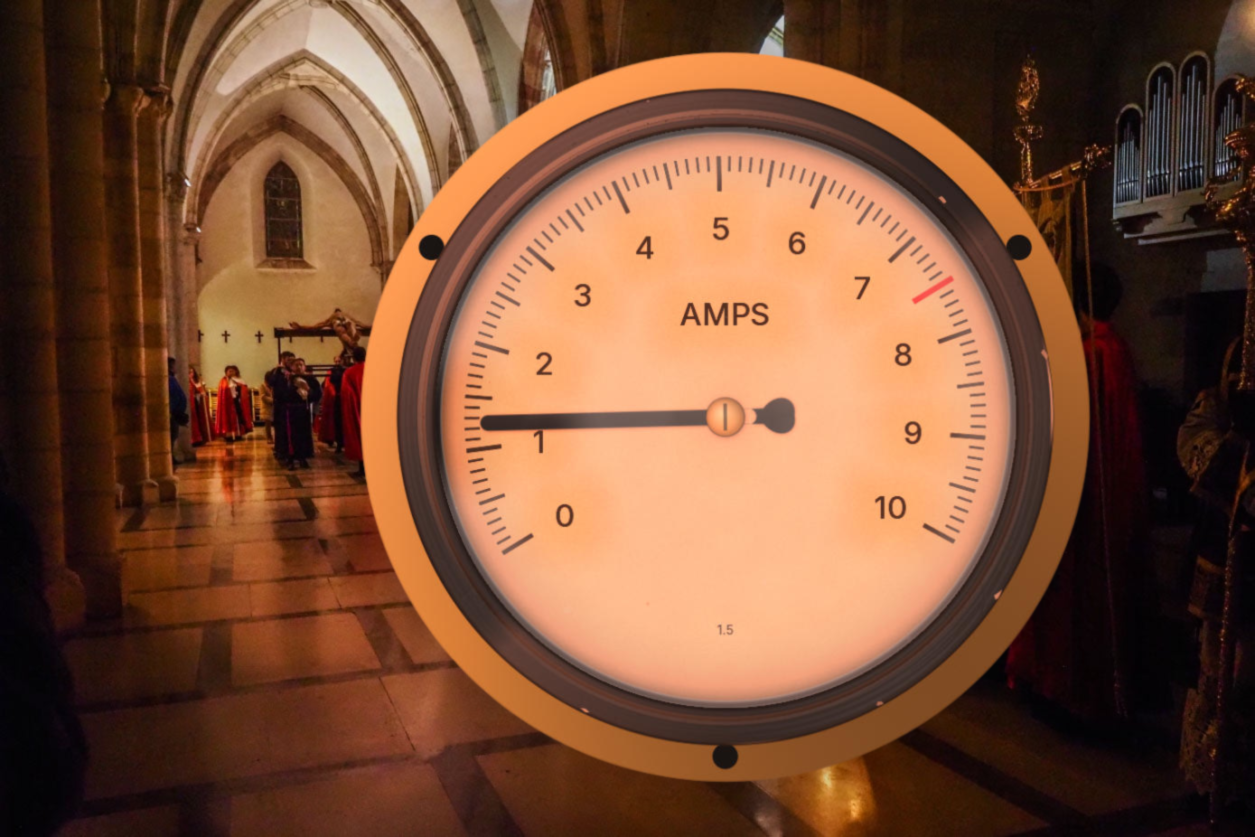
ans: A 1.25
